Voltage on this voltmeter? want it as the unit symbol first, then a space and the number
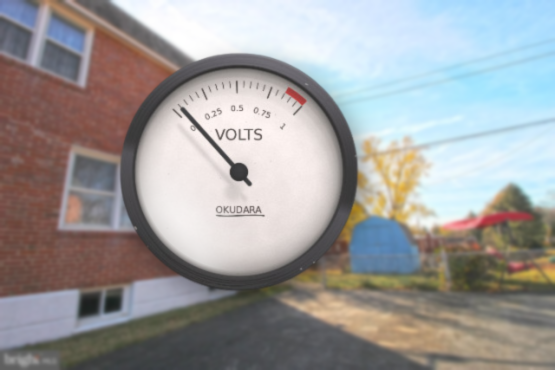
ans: V 0.05
